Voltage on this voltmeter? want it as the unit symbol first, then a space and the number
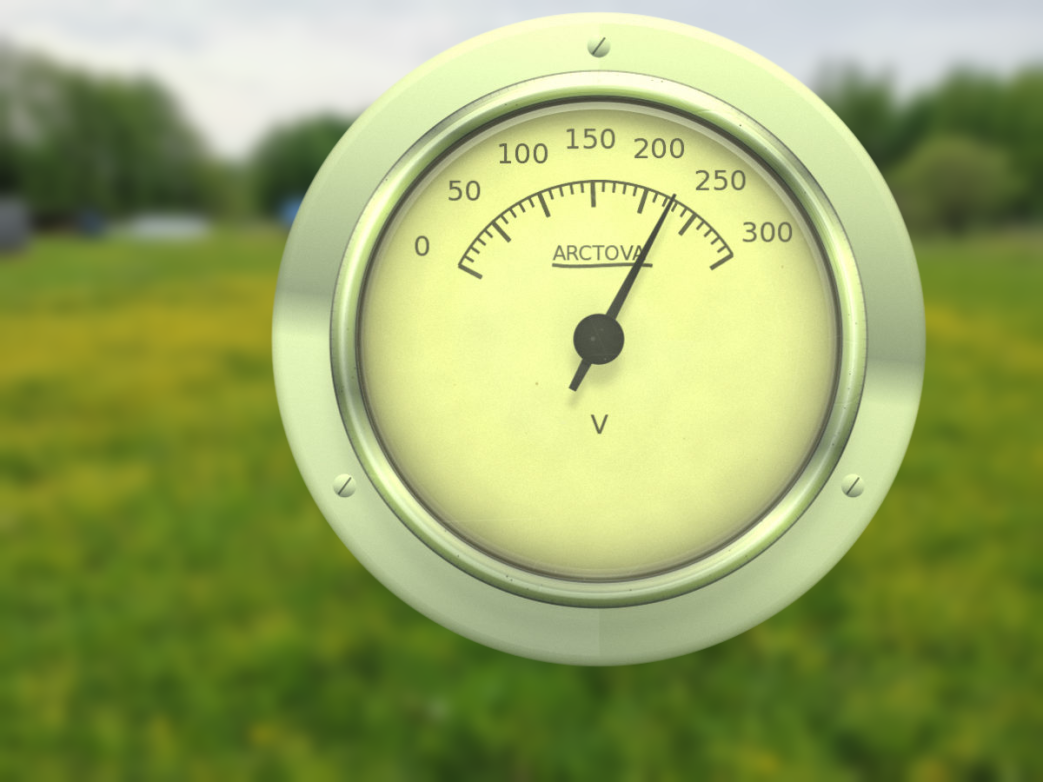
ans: V 225
